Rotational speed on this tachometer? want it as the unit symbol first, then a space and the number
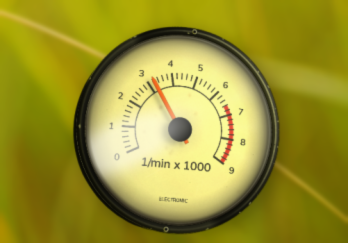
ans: rpm 3200
